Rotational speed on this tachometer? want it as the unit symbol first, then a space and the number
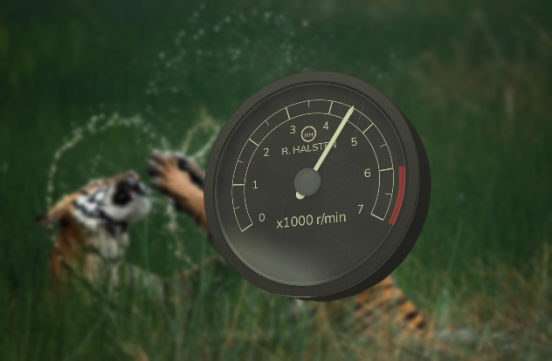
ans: rpm 4500
